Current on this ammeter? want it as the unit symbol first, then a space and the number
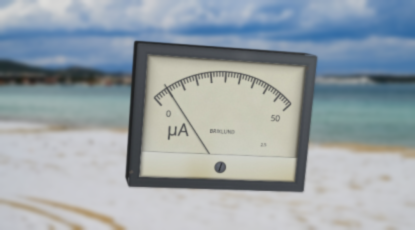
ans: µA 5
